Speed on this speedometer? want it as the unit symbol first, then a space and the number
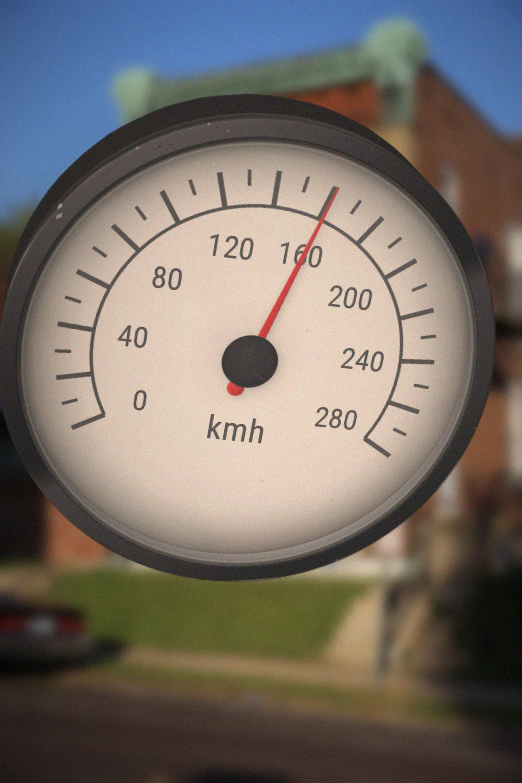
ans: km/h 160
